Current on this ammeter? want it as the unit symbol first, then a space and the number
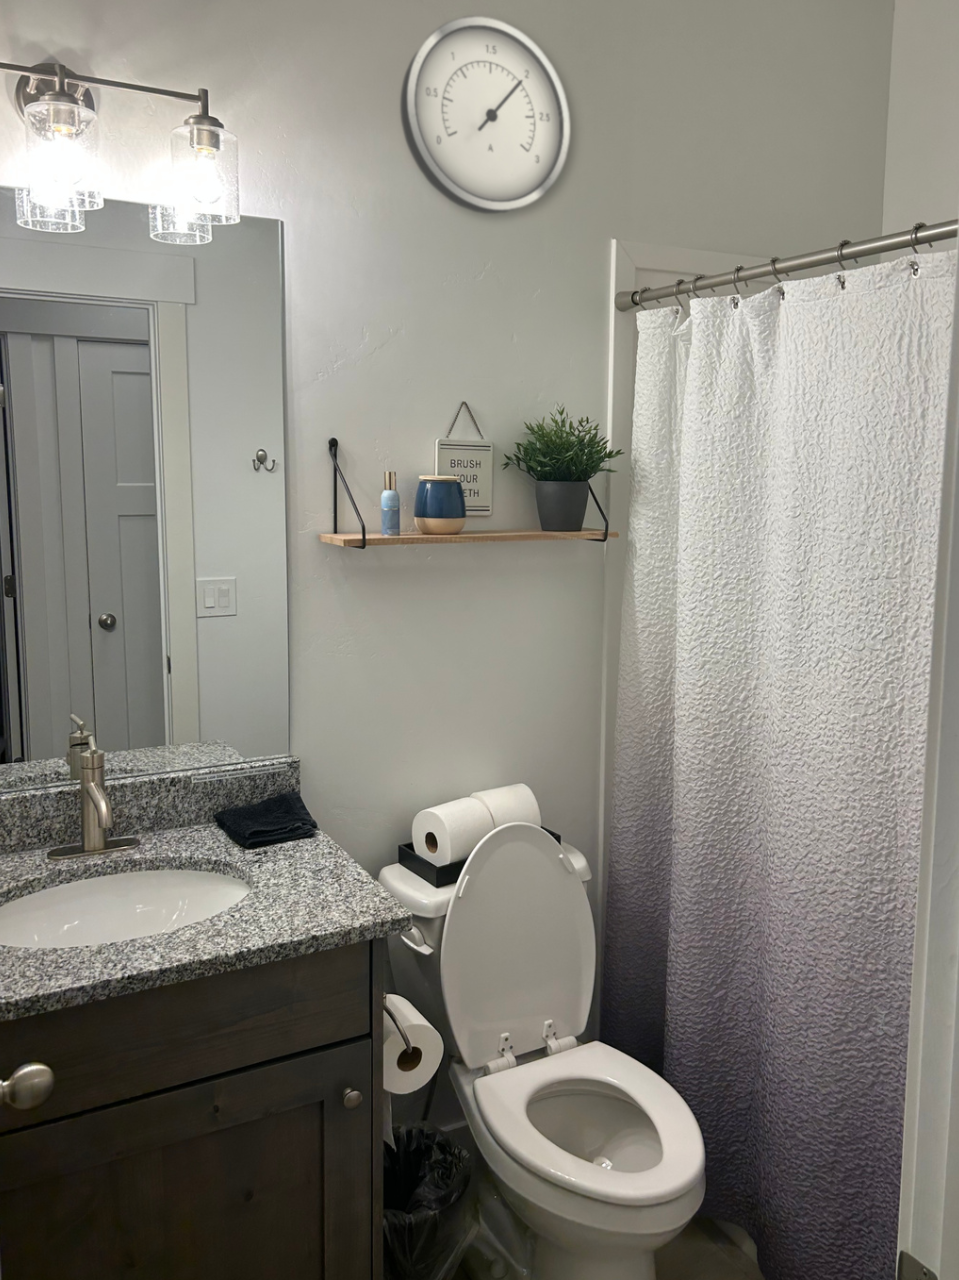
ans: A 2
